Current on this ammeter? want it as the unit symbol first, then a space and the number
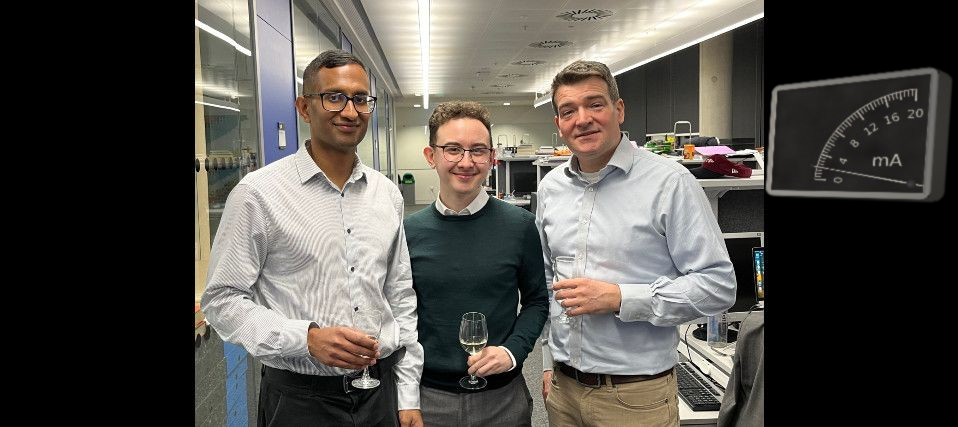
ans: mA 2
